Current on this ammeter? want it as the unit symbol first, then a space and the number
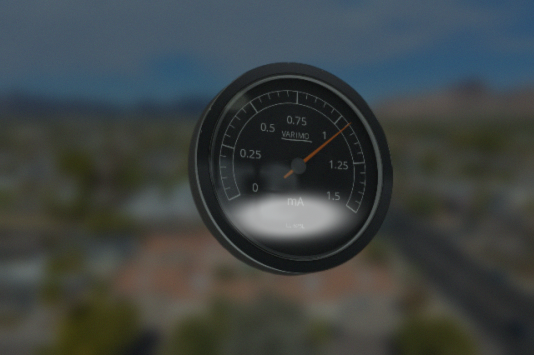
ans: mA 1.05
